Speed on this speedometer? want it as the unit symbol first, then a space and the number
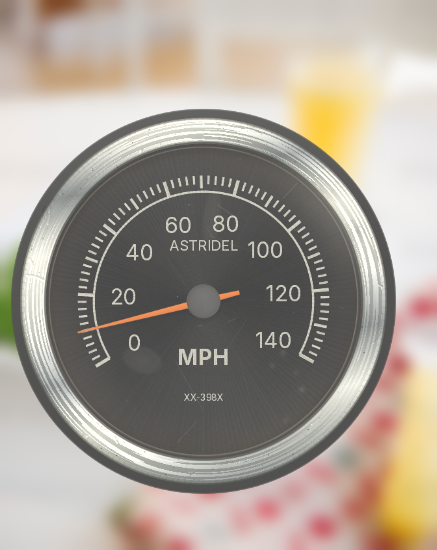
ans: mph 10
